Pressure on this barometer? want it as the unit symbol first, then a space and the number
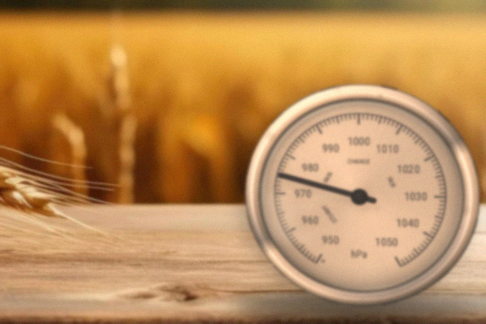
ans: hPa 975
